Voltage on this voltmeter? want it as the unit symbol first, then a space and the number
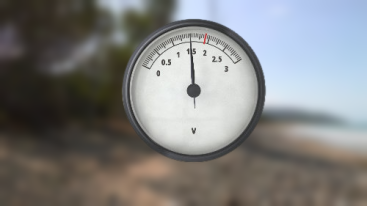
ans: V 1.5
